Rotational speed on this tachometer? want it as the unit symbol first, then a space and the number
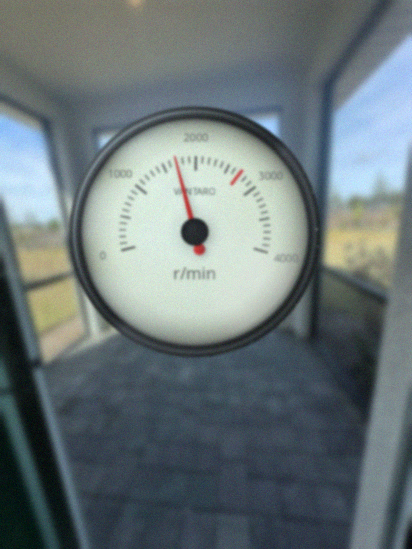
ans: rpm 1700
